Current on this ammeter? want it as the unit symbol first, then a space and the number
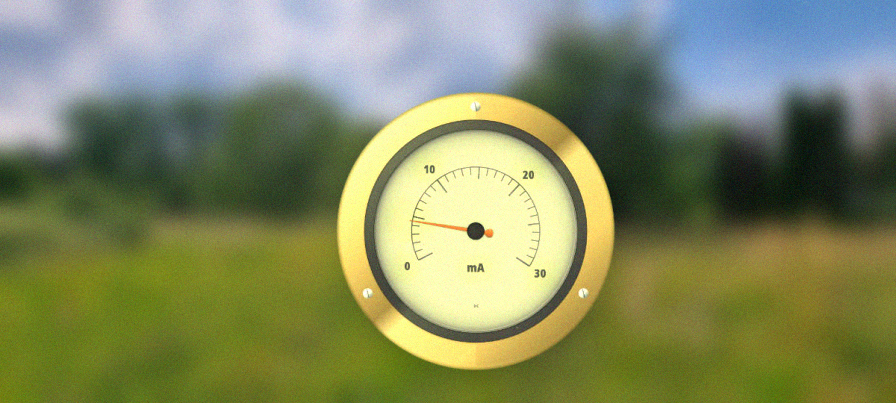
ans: mA 4.5
